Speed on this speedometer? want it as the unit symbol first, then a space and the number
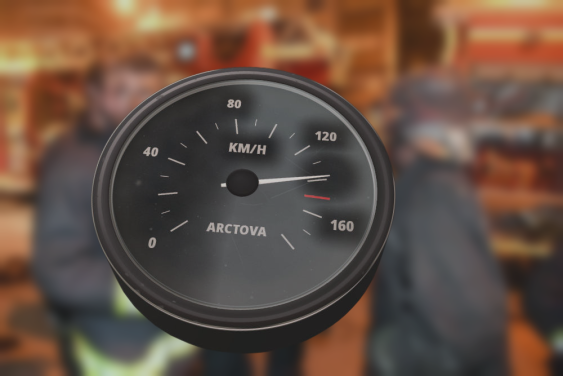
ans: km/h 140
